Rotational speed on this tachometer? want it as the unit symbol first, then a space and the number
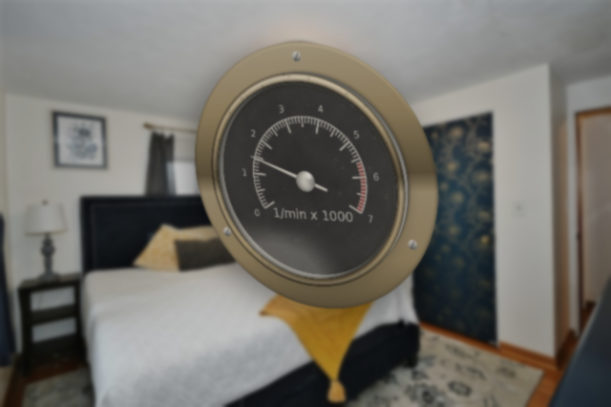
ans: rpm 1500
